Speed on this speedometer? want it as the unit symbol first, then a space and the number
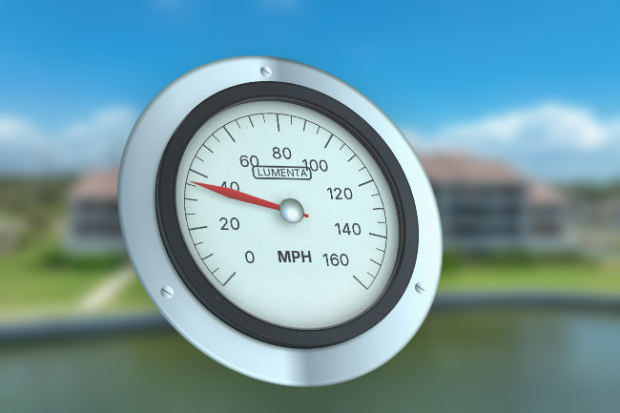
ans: mph 35
